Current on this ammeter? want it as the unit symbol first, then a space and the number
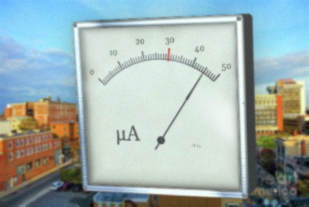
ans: µA 45
